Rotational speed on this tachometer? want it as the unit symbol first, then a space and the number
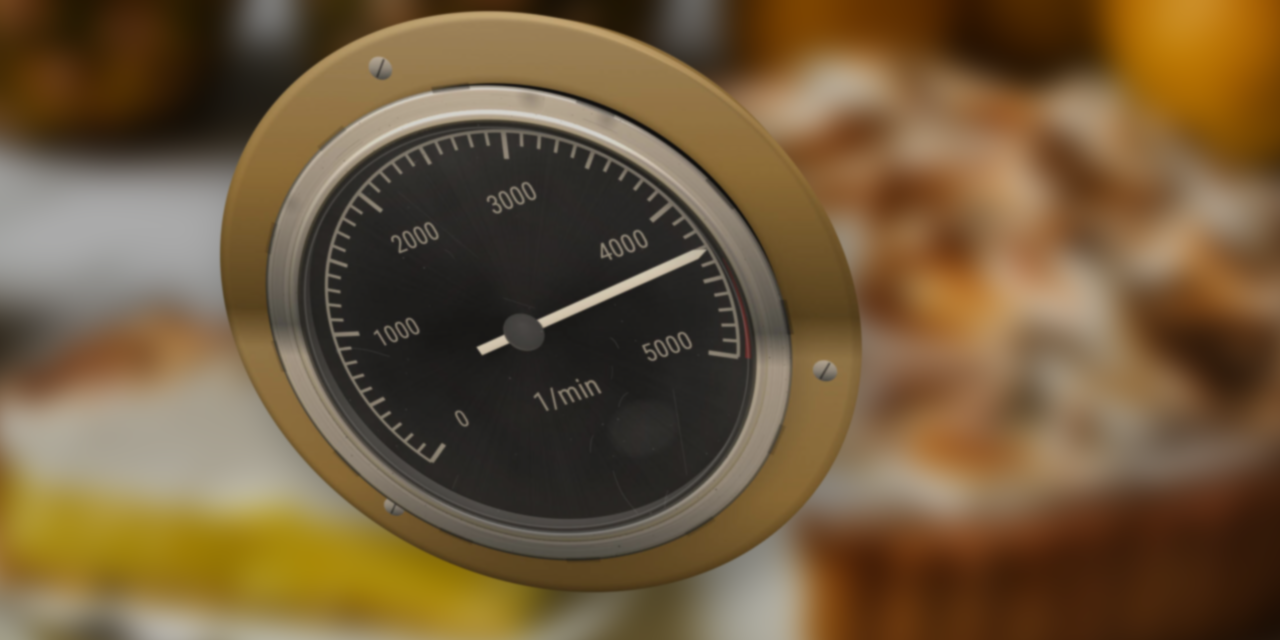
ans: rpm 4300
